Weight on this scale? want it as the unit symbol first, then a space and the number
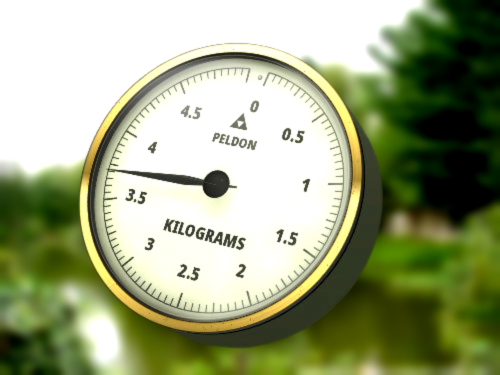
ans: kg 3.7
